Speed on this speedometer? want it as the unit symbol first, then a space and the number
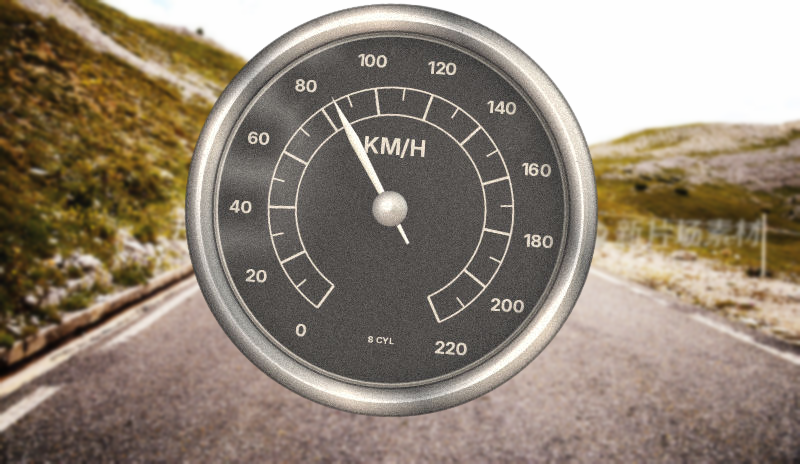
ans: km/h 85
